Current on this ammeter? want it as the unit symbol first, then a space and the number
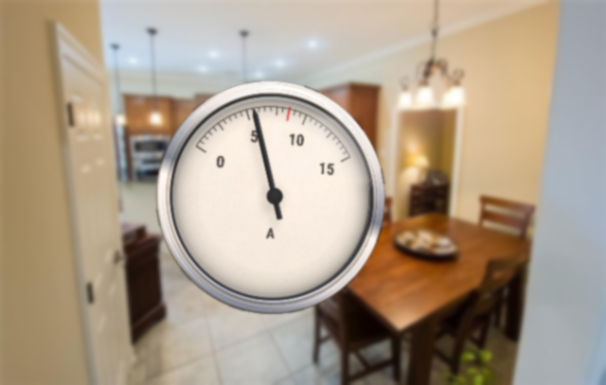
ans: A 5.5
